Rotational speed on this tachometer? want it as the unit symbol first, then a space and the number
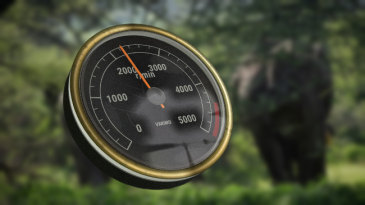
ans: rpm 2200
